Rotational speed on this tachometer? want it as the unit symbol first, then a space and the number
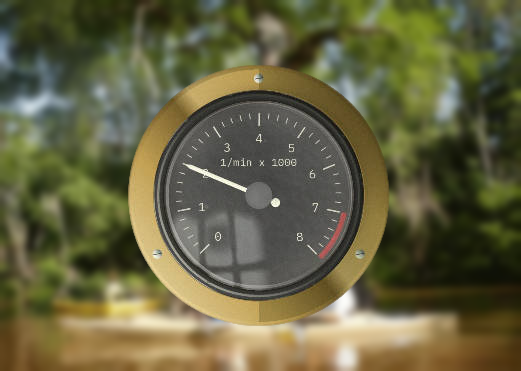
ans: rpm 2000
